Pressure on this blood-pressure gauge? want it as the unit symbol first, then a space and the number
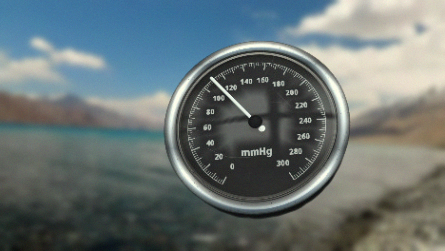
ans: mmHg 110
